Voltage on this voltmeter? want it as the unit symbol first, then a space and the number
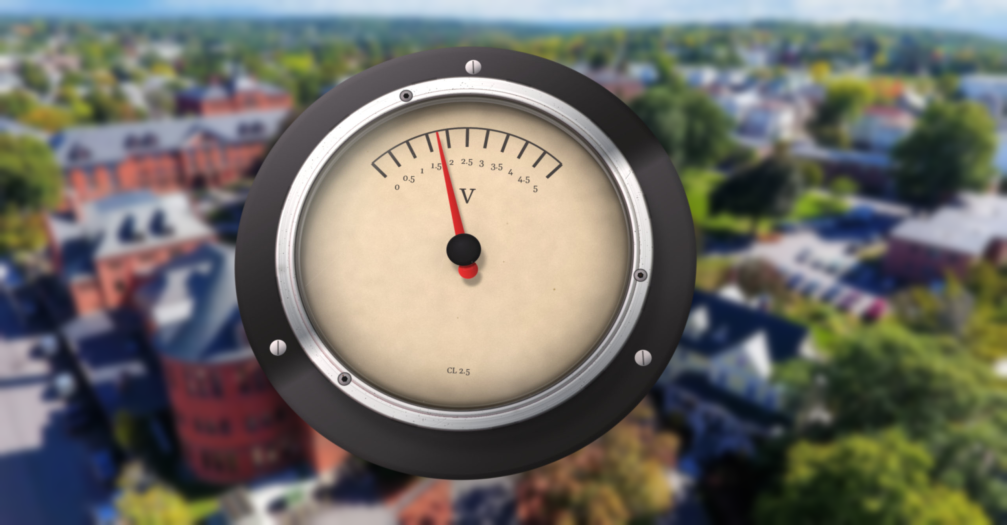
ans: V 1.75
